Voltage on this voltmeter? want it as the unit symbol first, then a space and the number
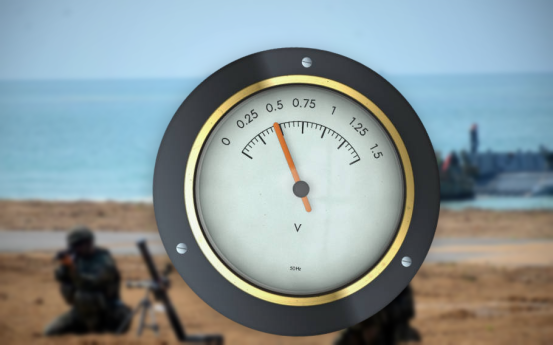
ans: V 0.45
